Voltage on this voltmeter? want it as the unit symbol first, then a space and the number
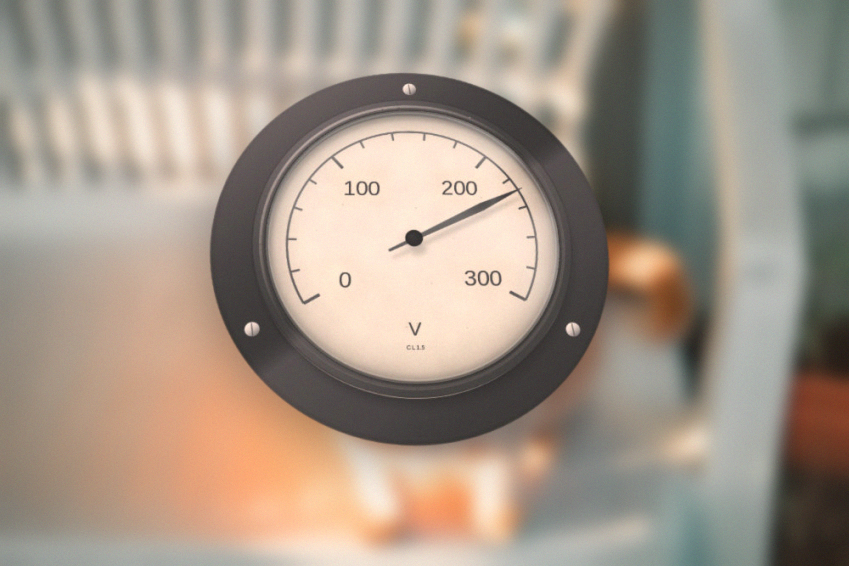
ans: V 230
